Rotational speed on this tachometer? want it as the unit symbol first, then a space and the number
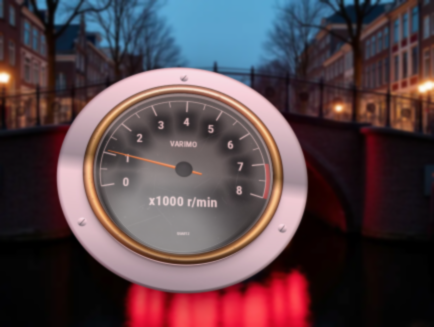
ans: rpm 1000
